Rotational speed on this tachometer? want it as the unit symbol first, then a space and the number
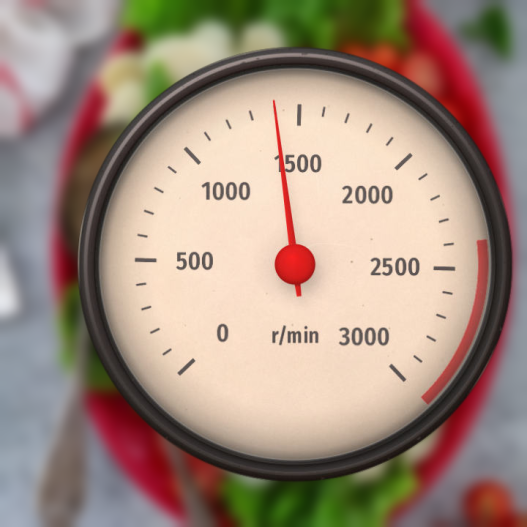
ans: rpm 1400
